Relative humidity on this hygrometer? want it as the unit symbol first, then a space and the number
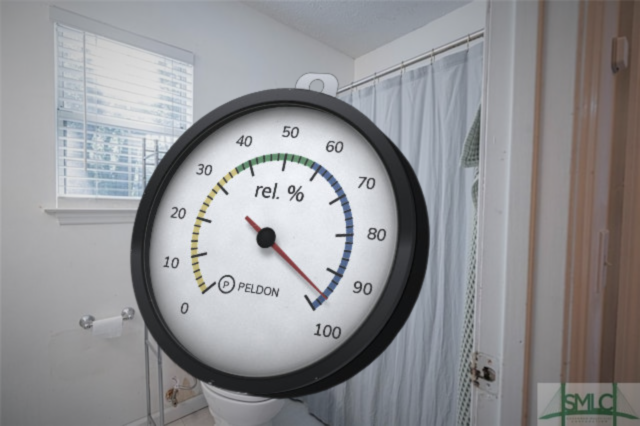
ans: % 96
